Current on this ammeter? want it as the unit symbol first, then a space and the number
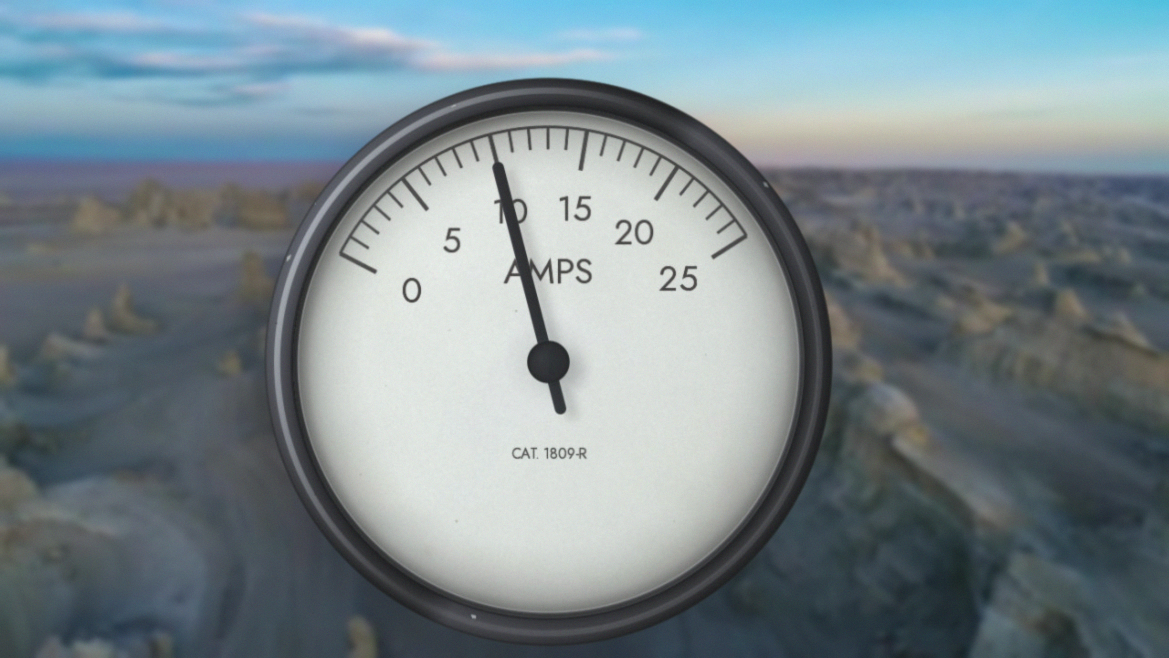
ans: A 10
